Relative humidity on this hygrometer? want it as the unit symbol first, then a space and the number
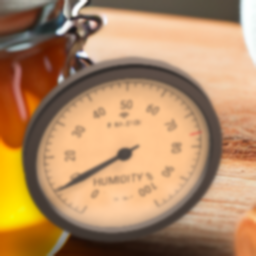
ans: % 10
